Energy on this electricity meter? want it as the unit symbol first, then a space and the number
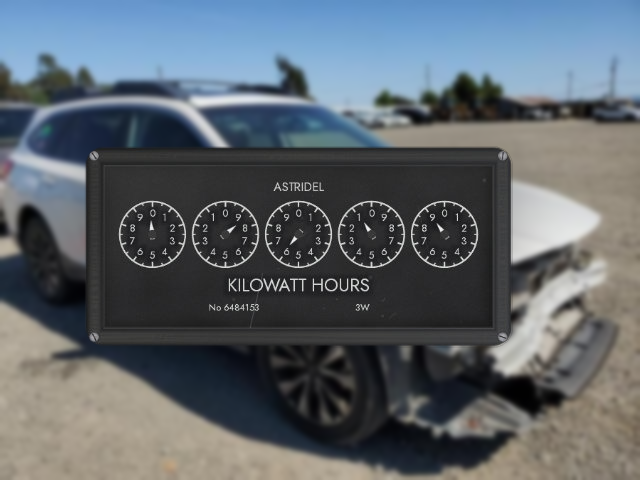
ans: kWh 98609
